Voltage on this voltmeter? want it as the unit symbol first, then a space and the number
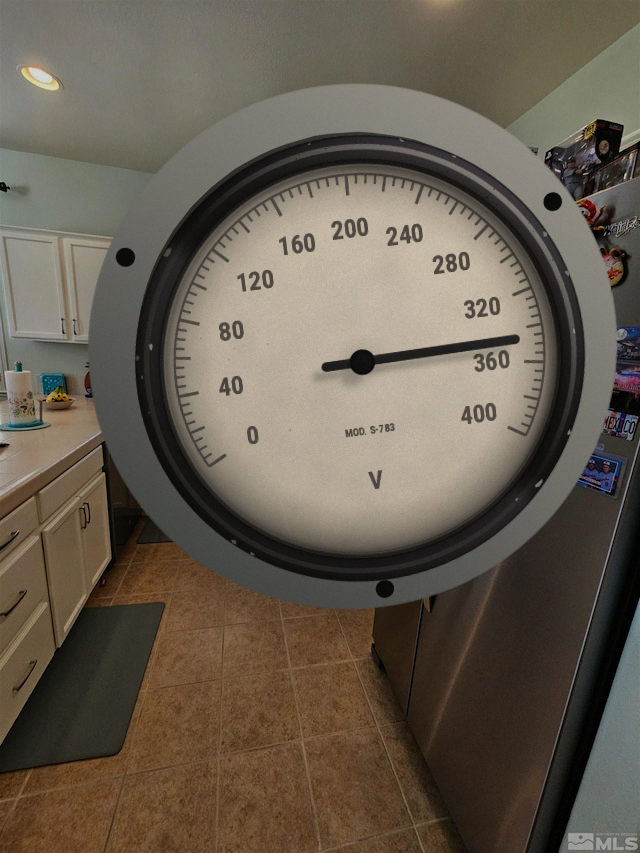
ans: V 345
